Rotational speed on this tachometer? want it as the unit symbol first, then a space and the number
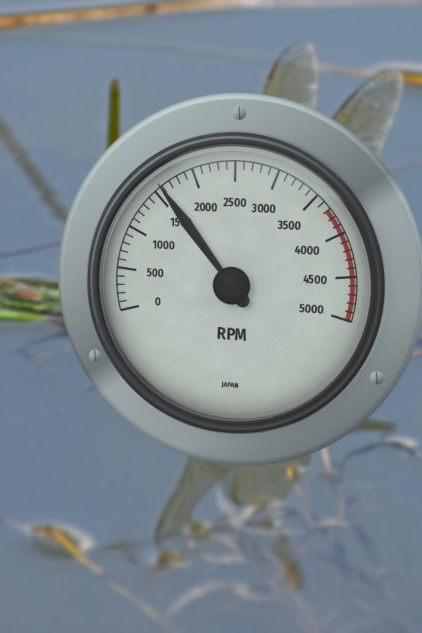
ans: rpm 1600
